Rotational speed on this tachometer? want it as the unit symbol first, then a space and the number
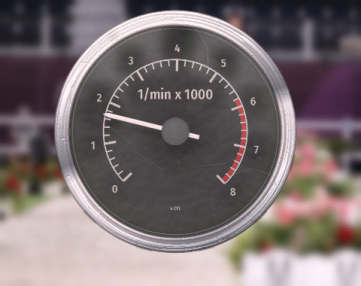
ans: rpm 1700
